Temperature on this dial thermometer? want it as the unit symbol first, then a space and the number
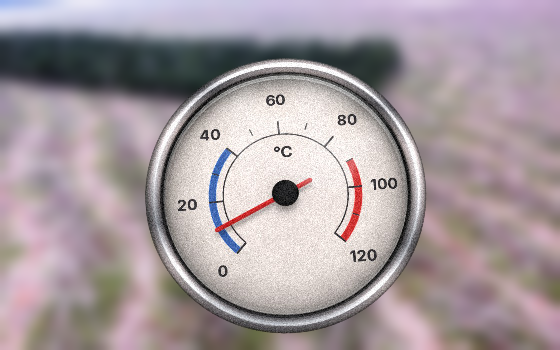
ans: °C 10
